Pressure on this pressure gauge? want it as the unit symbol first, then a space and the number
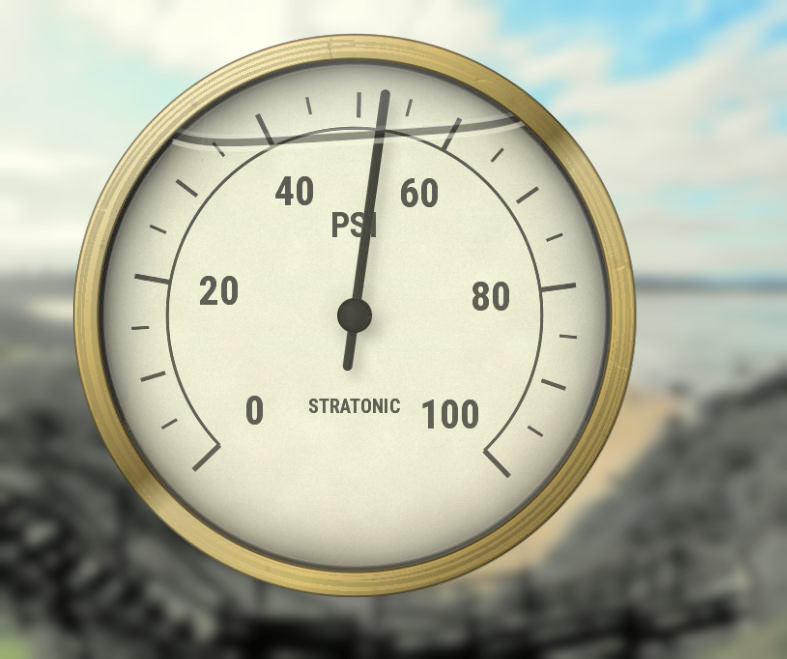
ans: psi 52.5
